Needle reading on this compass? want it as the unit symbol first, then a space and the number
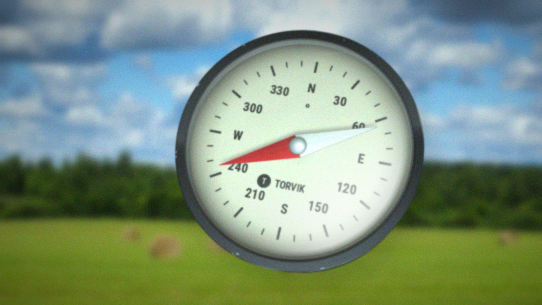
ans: ° 245
